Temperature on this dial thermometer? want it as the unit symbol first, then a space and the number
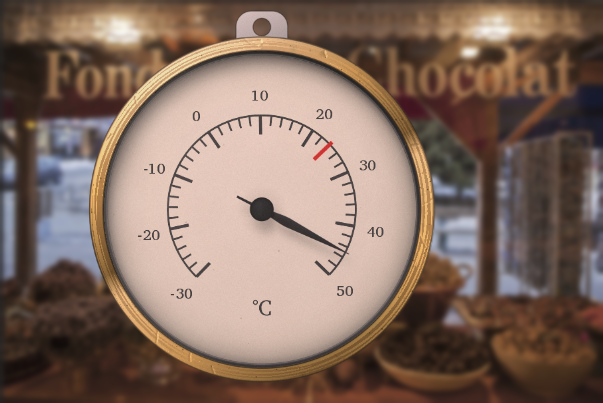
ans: °C 45
